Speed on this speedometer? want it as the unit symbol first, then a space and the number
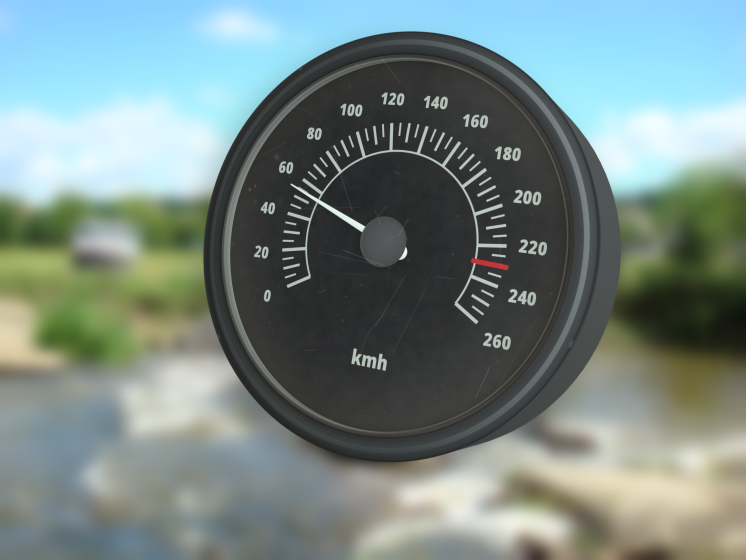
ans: km/h 55
